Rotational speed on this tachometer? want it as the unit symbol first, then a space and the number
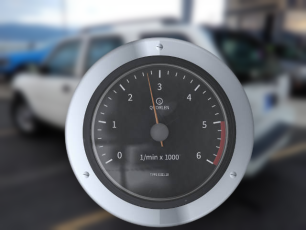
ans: rpm 2700
